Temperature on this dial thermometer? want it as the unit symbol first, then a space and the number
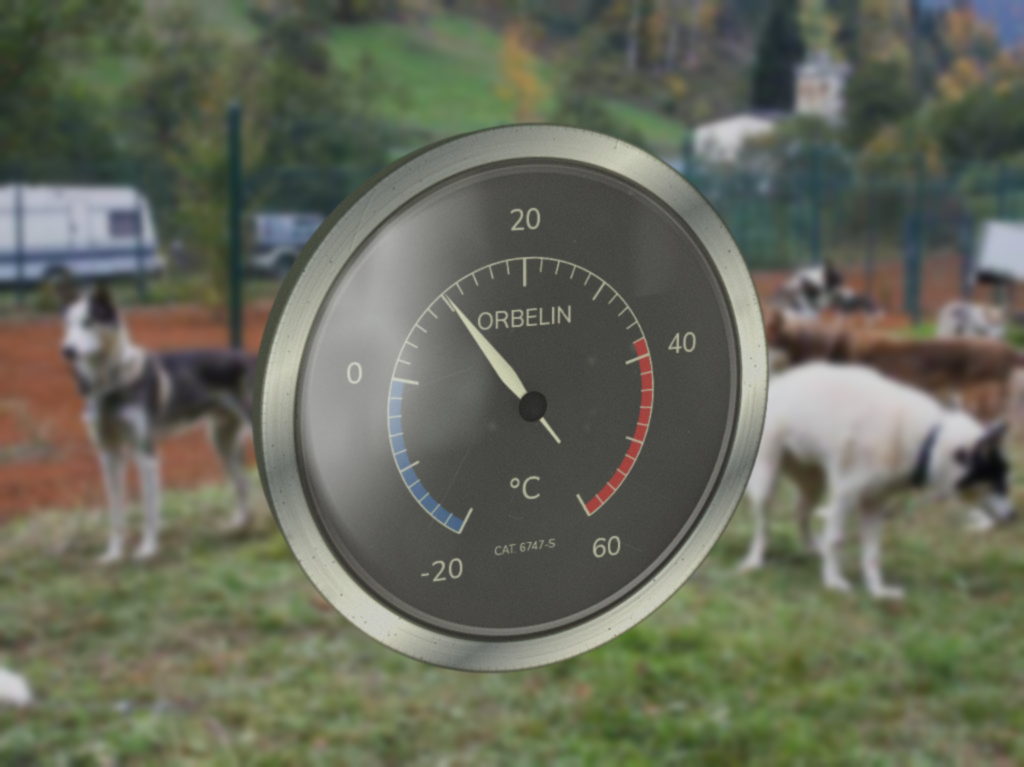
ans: °C 10
